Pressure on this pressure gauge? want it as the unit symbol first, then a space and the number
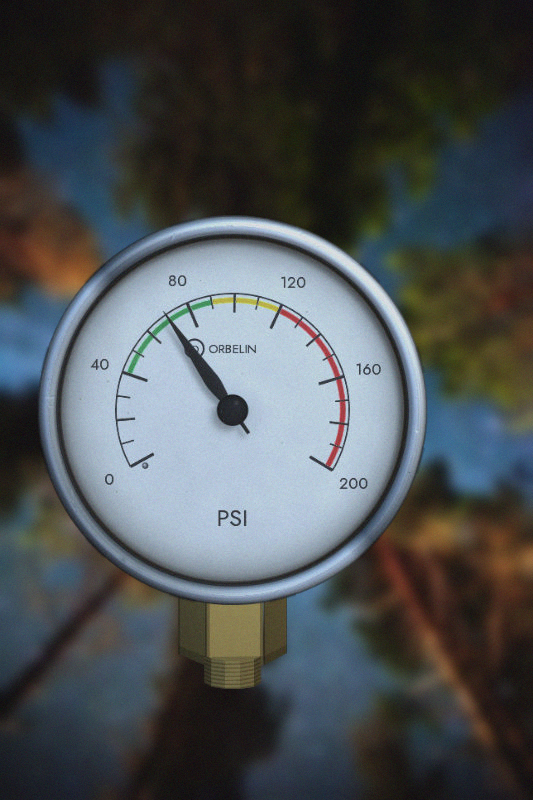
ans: psi 70
